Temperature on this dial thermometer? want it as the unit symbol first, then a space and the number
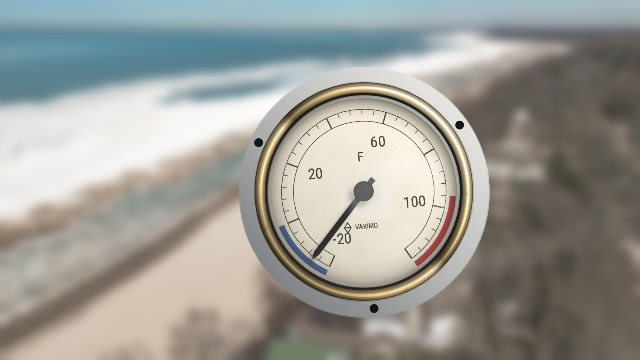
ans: °F -14
